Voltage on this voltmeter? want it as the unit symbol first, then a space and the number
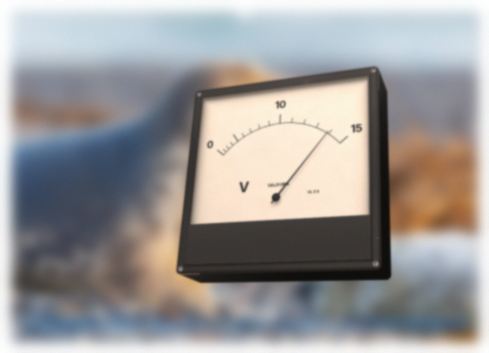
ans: V 14
